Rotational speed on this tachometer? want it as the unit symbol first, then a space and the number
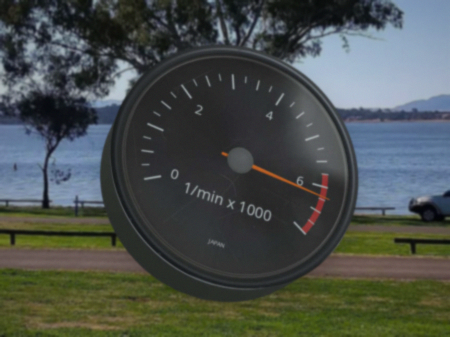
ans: rpm 6250
